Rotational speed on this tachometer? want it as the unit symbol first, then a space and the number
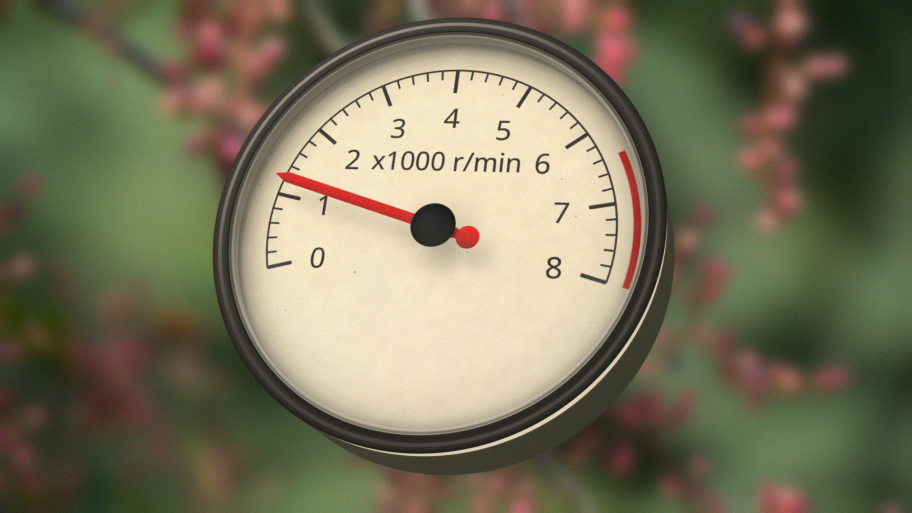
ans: rpm 1200
